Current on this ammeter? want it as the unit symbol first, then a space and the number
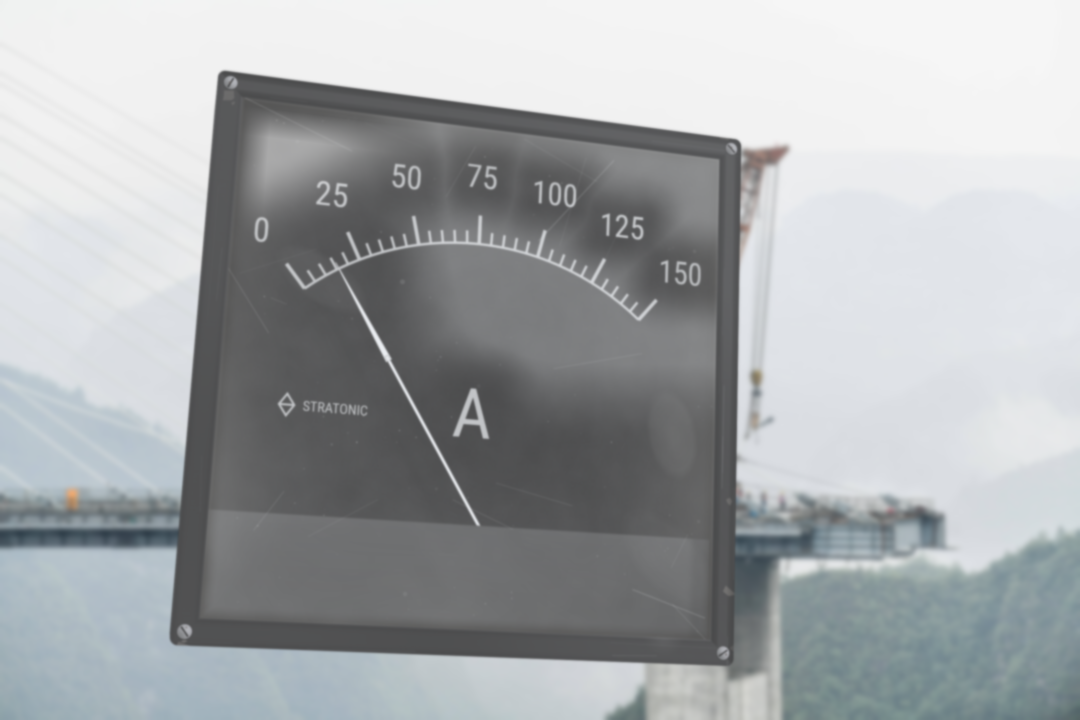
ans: A 15
